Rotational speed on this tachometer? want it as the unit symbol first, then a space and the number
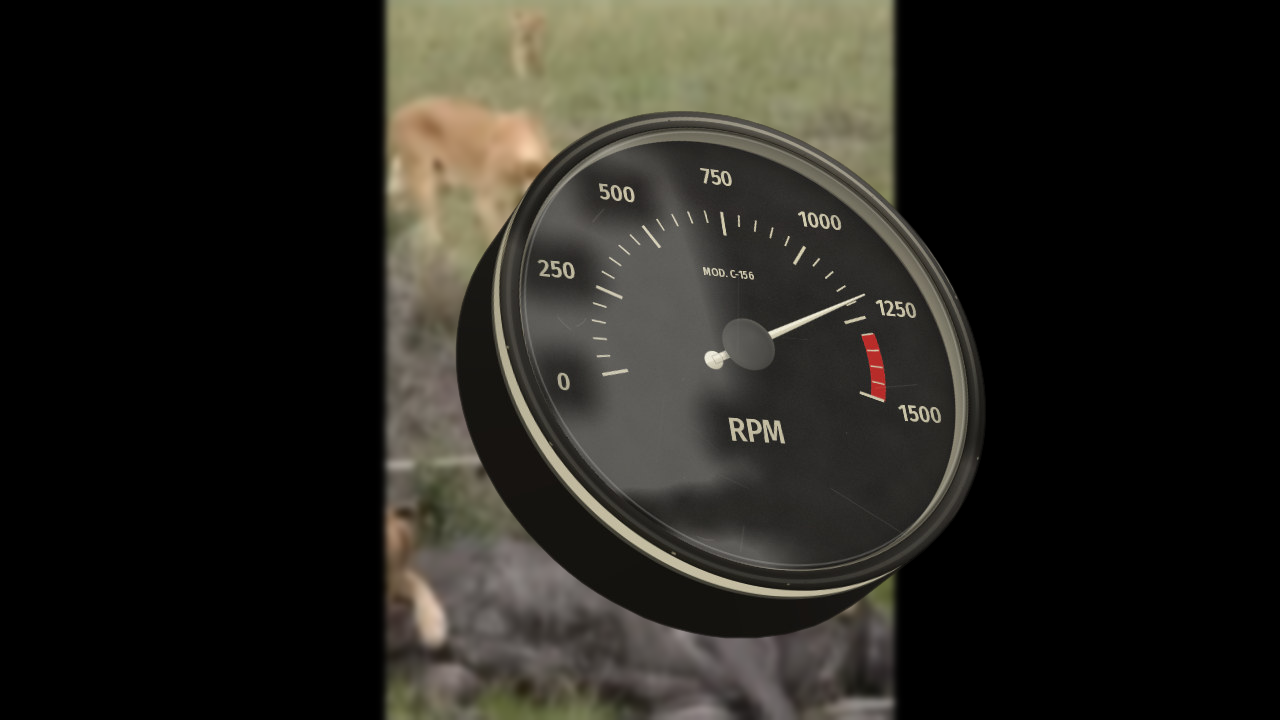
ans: rpm 1200
